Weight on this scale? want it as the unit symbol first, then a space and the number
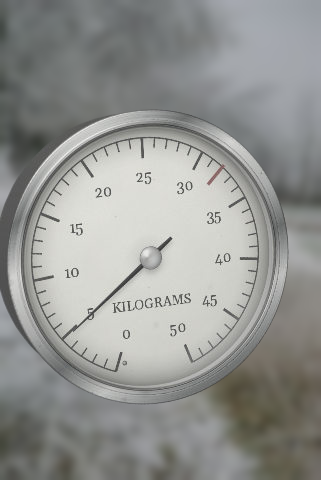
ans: kg 5
